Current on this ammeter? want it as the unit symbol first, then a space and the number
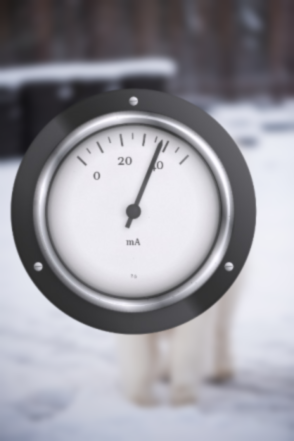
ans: mA 37.5
